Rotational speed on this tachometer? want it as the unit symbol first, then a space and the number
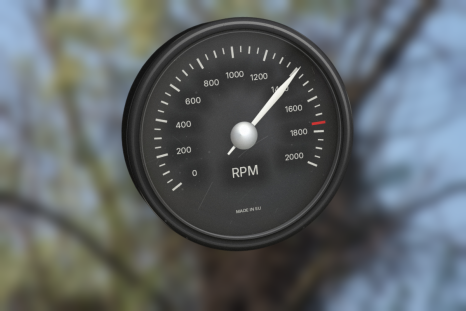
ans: rpm 1400
